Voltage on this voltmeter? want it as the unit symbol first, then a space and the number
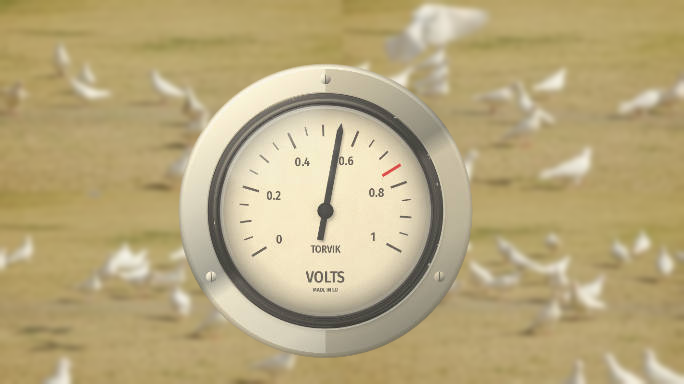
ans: V 0.55
